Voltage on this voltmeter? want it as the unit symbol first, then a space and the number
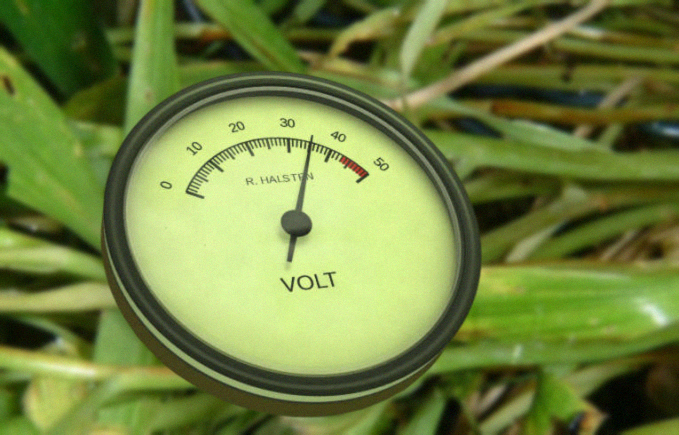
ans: V 35
